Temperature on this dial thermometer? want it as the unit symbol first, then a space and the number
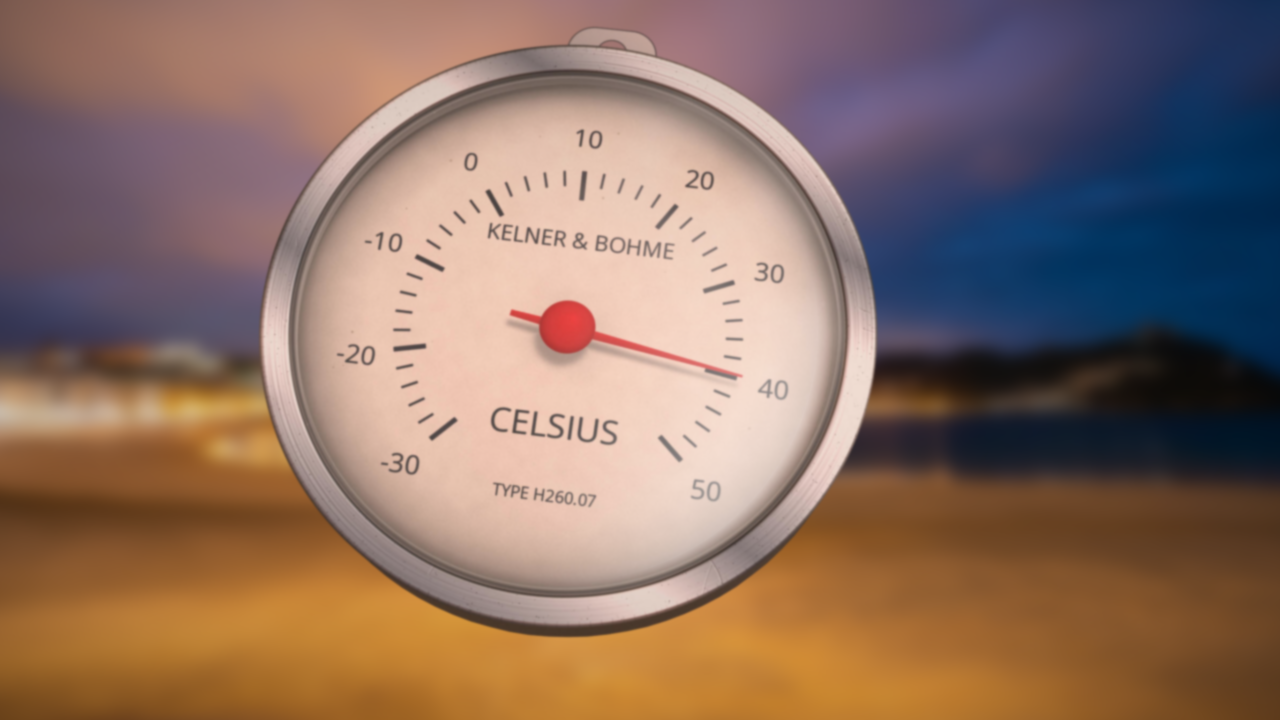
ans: °C 40
